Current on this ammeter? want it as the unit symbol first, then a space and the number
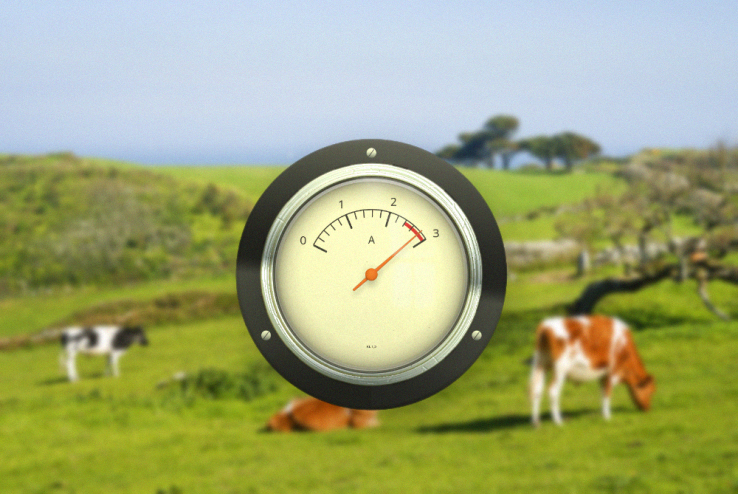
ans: A 2.8
